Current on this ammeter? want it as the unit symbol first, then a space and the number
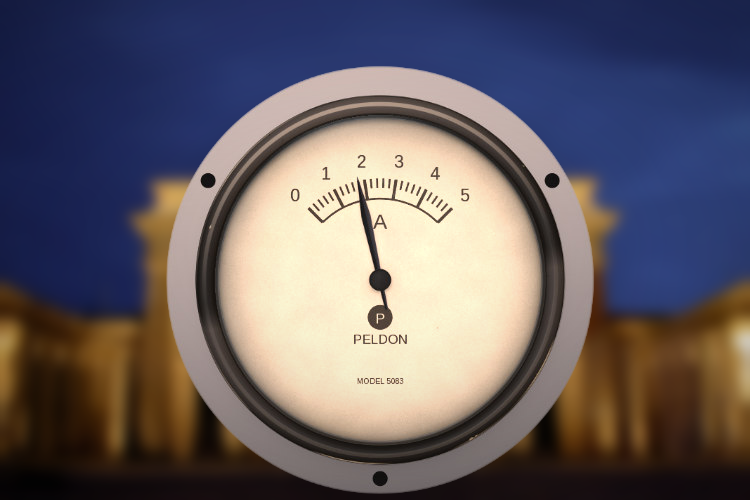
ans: A 1.8
